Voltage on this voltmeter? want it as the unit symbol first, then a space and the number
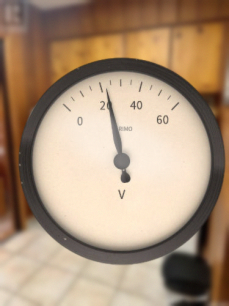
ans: V 22.5
